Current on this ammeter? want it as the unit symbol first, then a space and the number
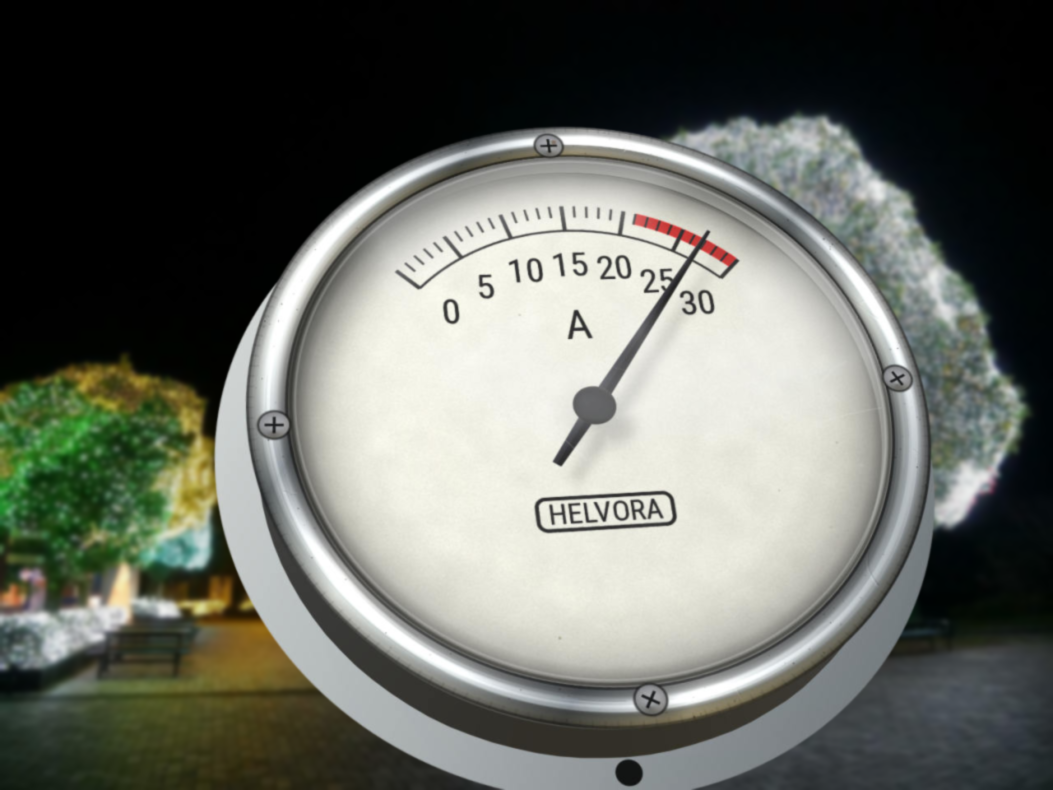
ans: A 27
